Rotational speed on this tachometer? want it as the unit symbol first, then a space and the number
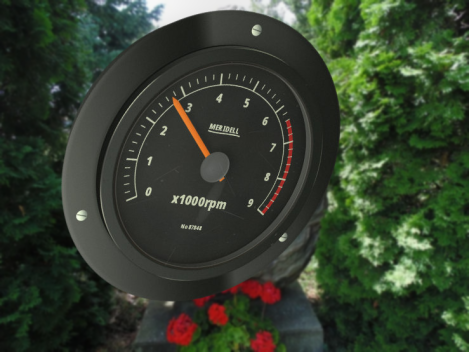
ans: rpm 2700
